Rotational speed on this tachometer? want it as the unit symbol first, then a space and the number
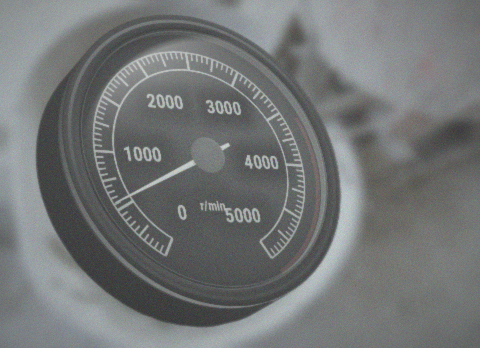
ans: rpm 550
